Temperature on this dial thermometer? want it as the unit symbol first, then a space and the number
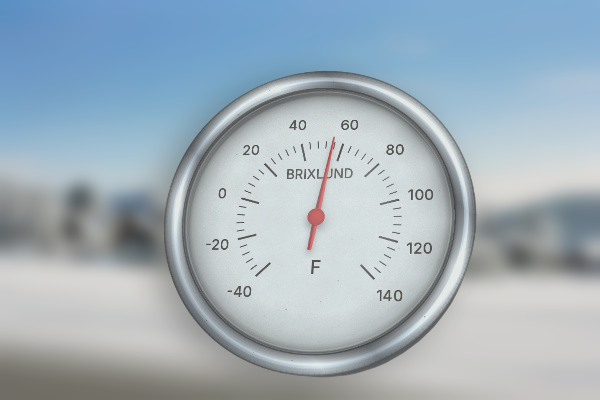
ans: °F 56
